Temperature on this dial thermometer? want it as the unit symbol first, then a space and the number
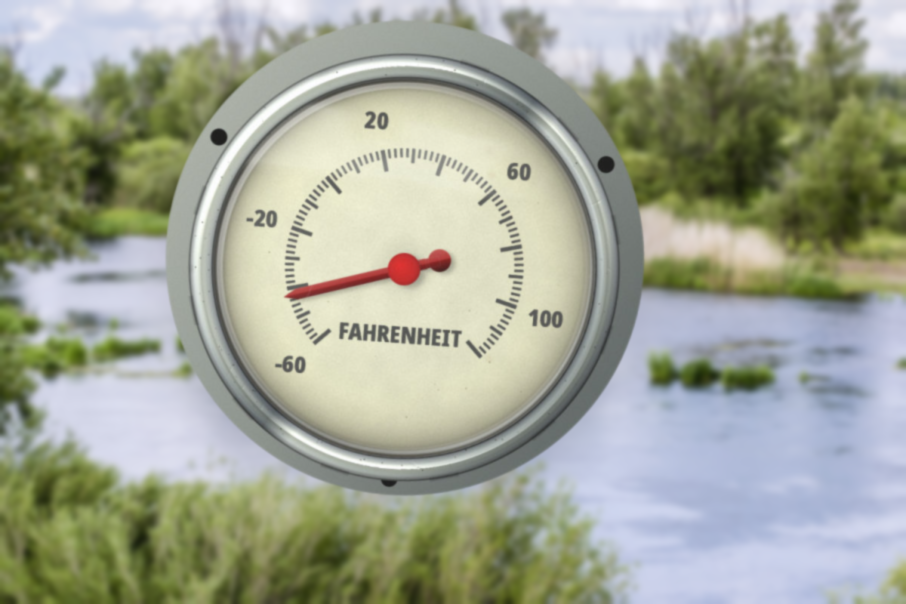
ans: °F -42
